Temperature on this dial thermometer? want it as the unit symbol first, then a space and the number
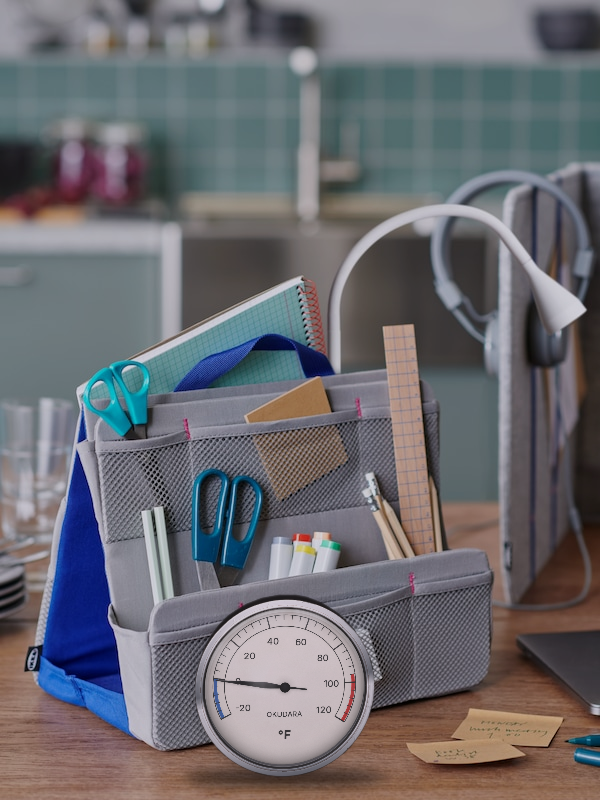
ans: °F 0
